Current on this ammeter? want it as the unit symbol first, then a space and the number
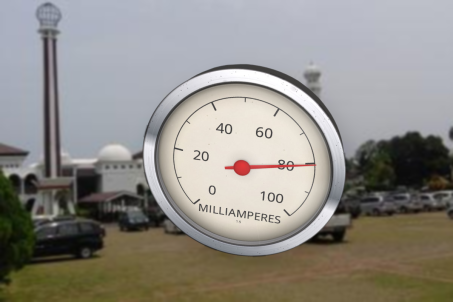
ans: mA 80
